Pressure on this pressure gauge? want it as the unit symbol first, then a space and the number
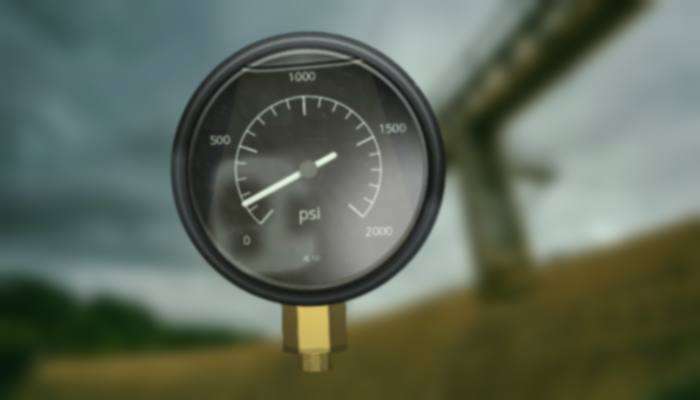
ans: psi 150
